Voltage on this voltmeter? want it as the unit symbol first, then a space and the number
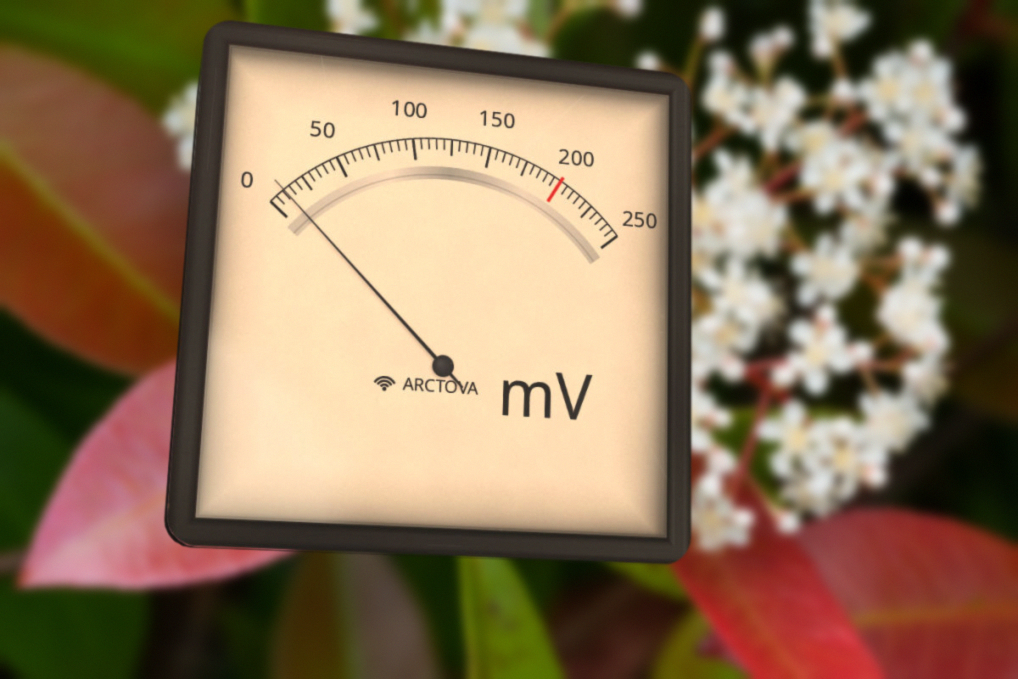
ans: mV 10
